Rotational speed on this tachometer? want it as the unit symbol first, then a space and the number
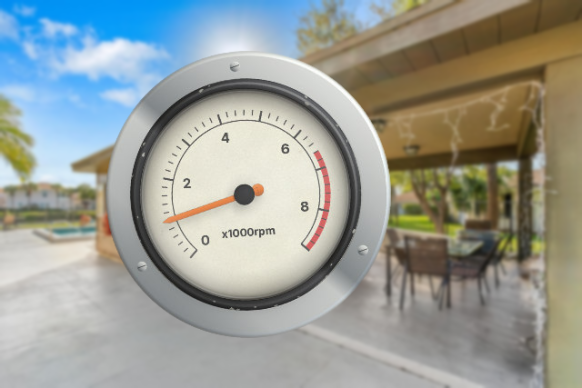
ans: rpm 1000
